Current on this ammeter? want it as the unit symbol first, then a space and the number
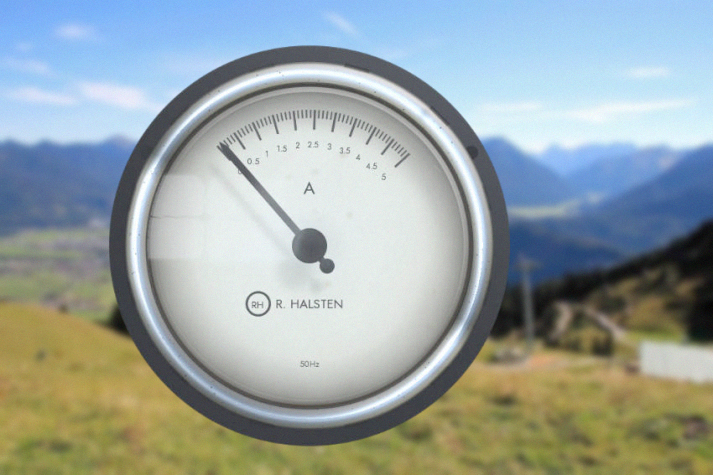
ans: A 0.1
